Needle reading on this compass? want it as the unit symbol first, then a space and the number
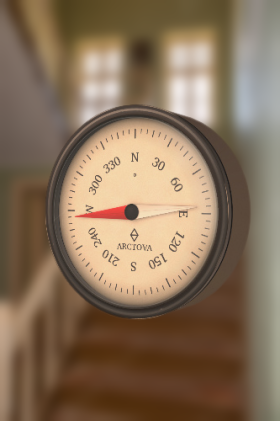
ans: ° 265
